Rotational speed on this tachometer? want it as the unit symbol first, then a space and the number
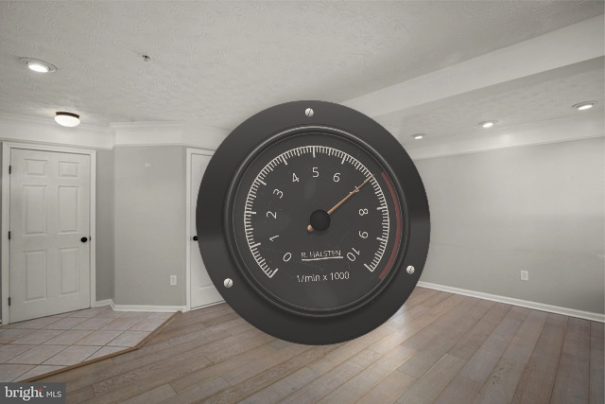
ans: rpm 7000
